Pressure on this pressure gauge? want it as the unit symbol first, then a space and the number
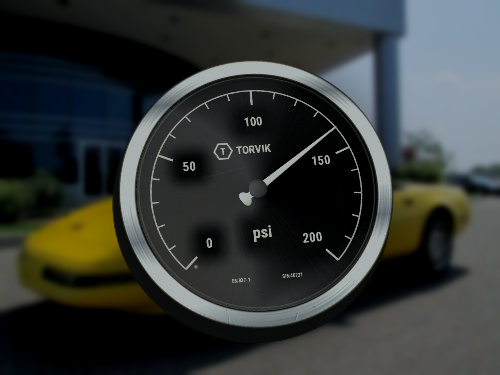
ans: psi 140
